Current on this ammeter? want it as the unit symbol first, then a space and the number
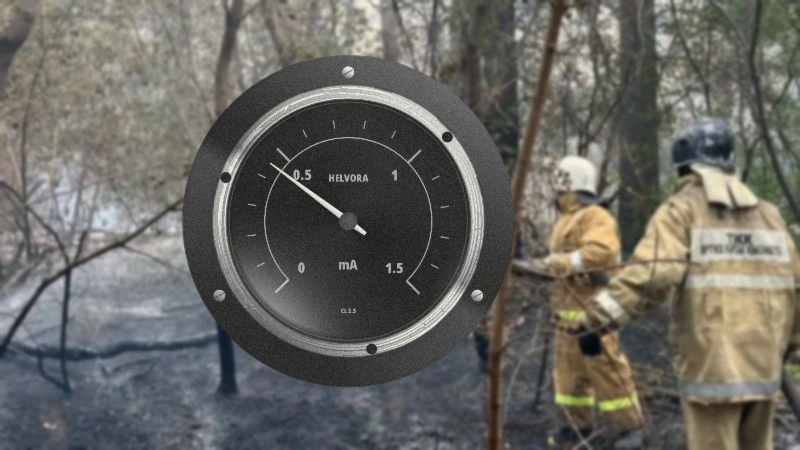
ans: mA 0.45
